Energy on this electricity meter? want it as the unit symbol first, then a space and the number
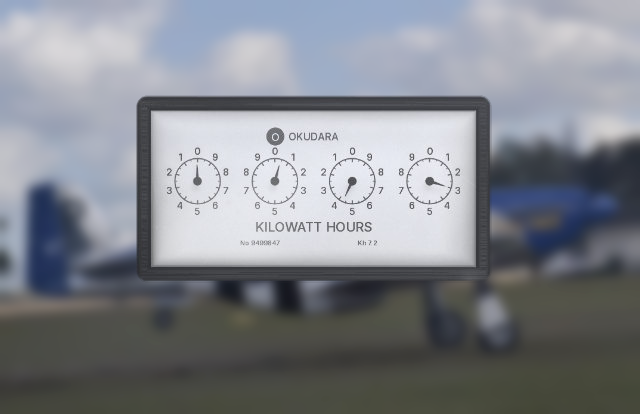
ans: kWh 43
